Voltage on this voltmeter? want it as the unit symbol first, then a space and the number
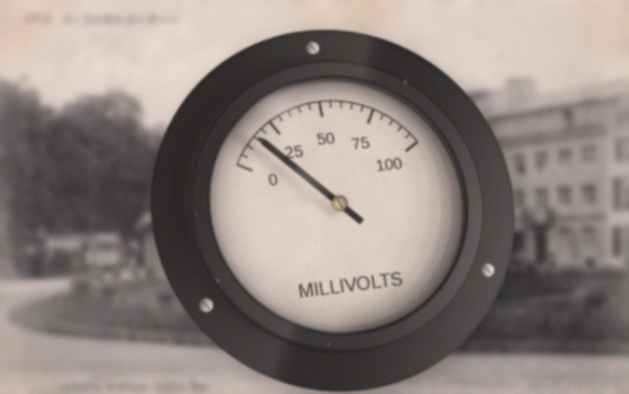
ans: mV 15
